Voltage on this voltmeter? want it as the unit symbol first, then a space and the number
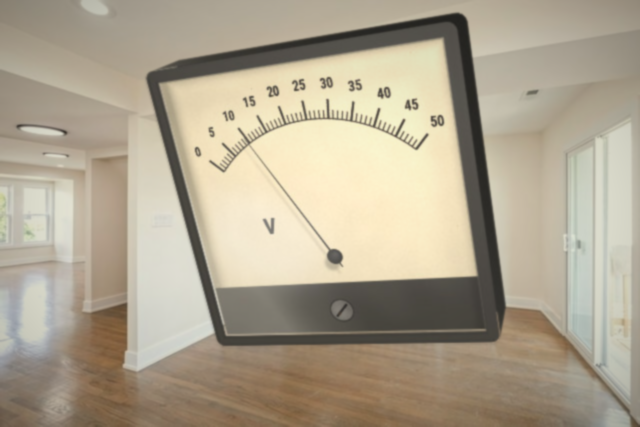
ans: V 10
